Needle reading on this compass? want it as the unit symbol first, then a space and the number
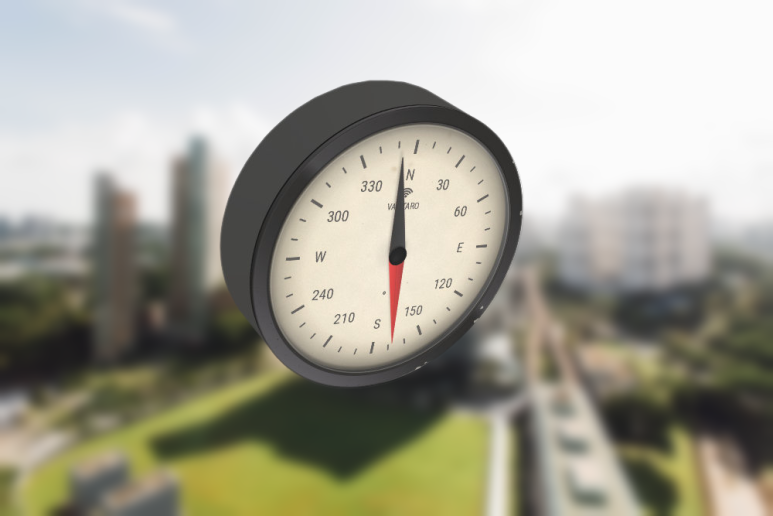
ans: ° 170
